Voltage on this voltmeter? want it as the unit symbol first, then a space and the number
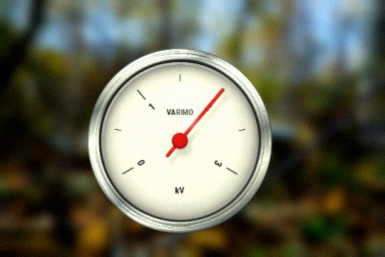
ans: kV 2
